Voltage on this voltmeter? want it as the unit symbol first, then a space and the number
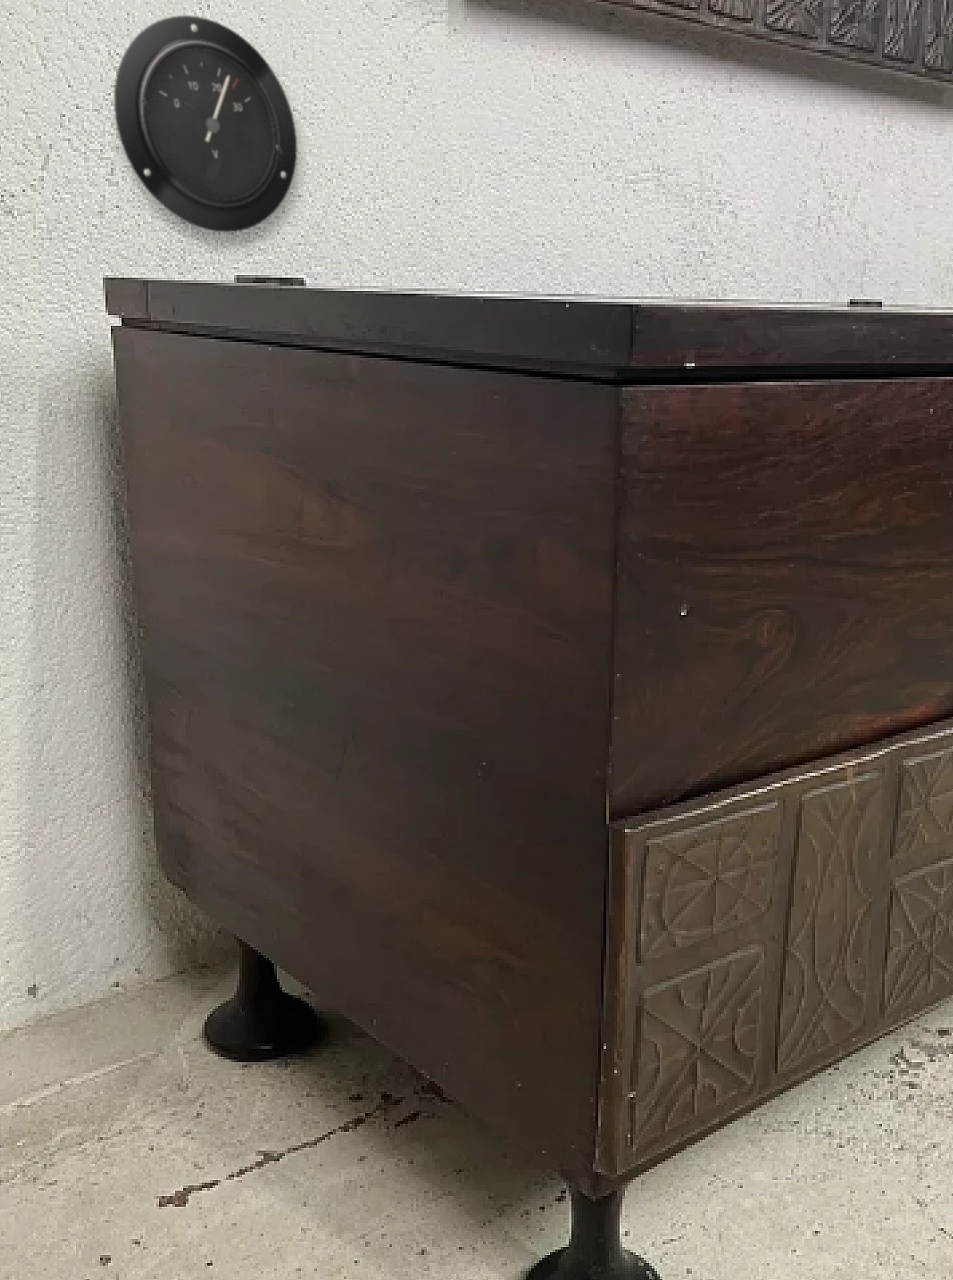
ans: V 22.5
